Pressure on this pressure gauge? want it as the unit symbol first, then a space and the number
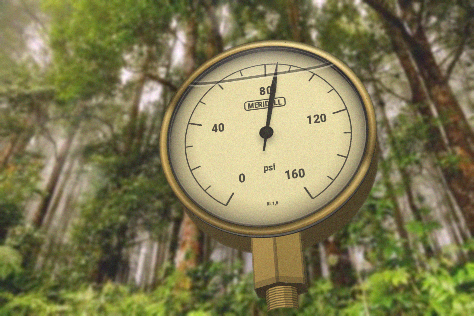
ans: psi 85
